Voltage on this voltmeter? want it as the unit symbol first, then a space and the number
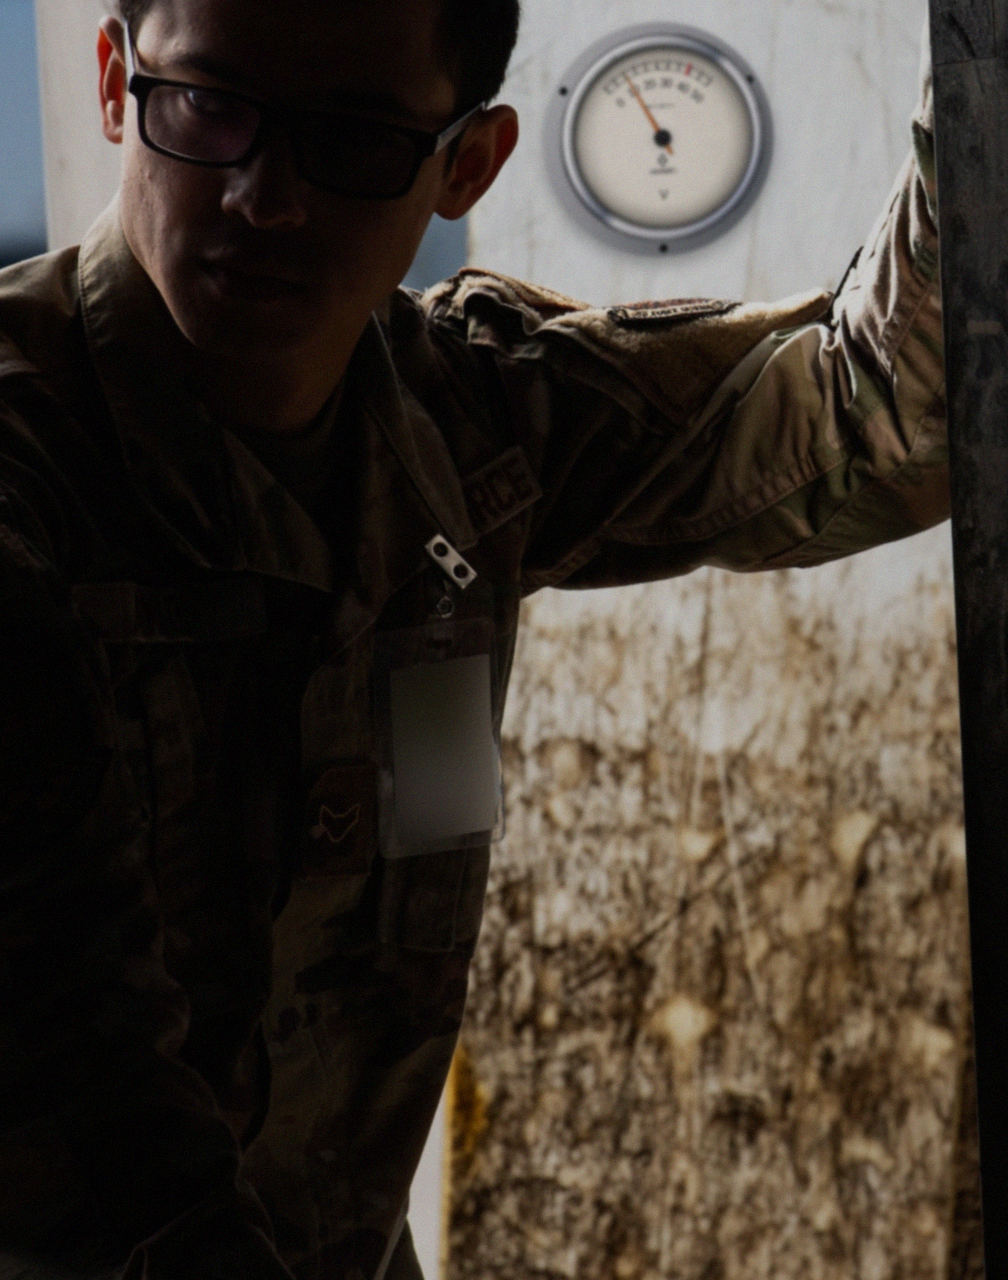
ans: V 10
